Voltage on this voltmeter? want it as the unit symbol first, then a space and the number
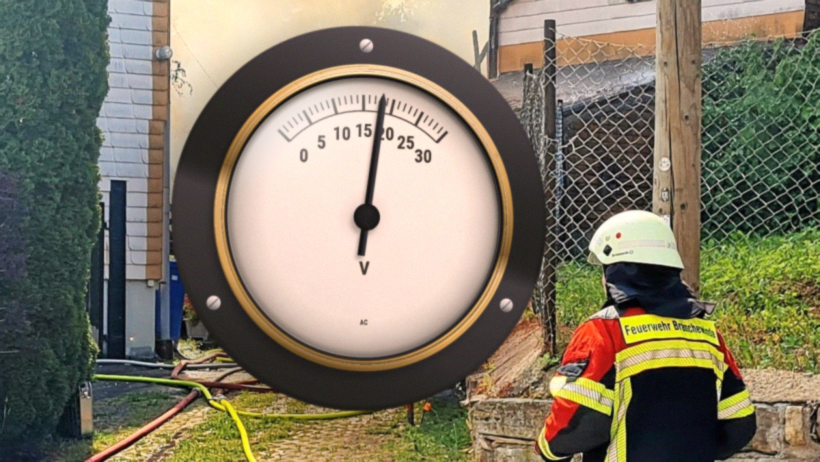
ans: V 18
